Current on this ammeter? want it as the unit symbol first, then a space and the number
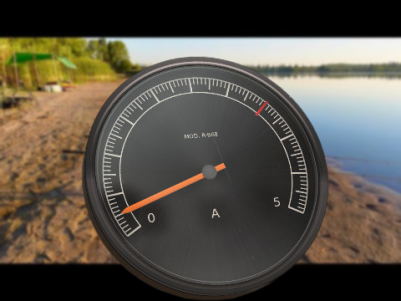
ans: A 0.25
